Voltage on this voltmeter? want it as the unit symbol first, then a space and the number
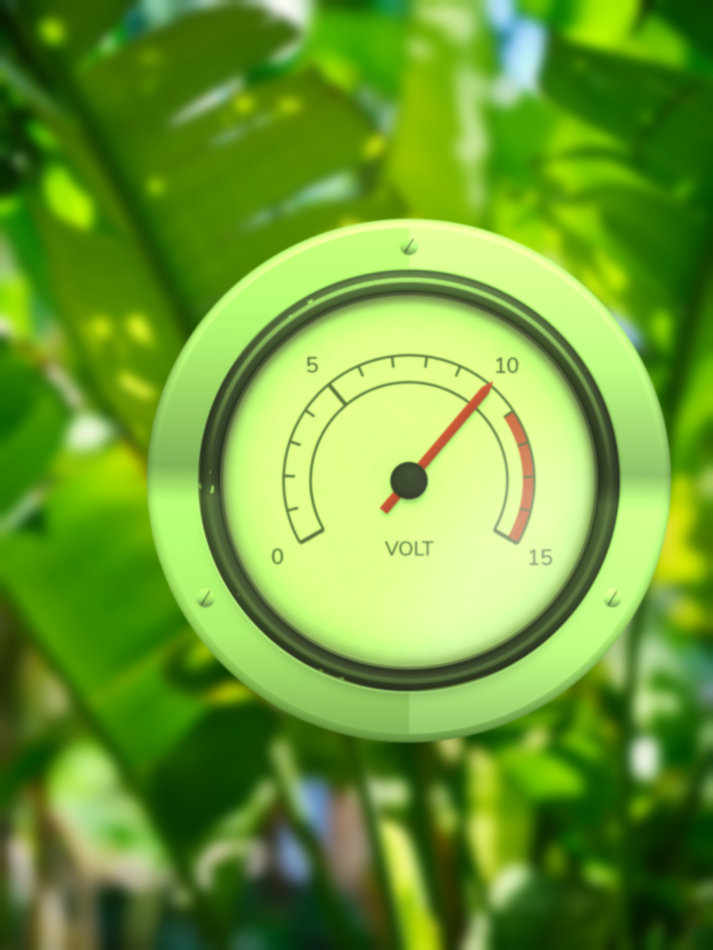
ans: V 10
